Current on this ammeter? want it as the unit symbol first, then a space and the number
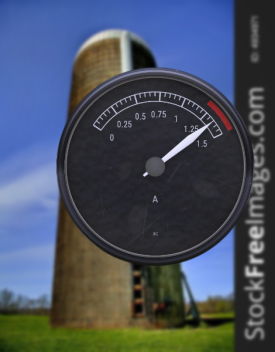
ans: A 1.35
